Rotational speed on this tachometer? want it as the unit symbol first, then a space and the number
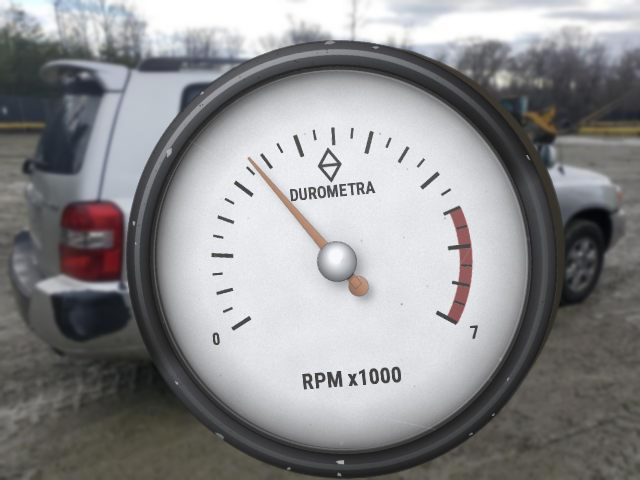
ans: rpm 2375
